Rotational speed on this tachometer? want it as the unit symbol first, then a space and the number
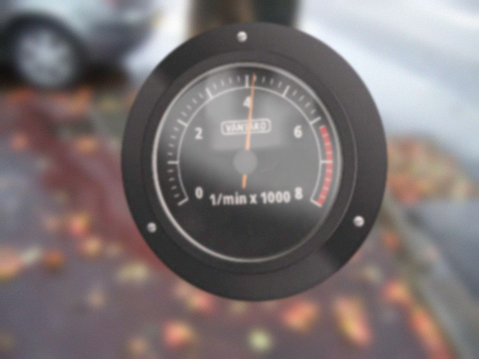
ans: rpm 4200
